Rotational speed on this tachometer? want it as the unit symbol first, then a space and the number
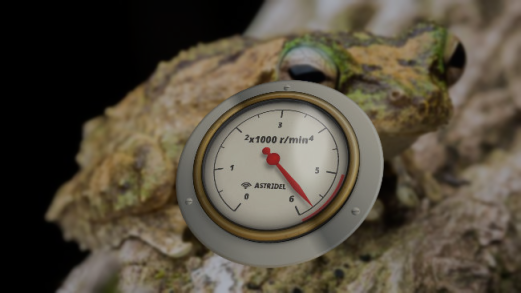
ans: rpm 5750
